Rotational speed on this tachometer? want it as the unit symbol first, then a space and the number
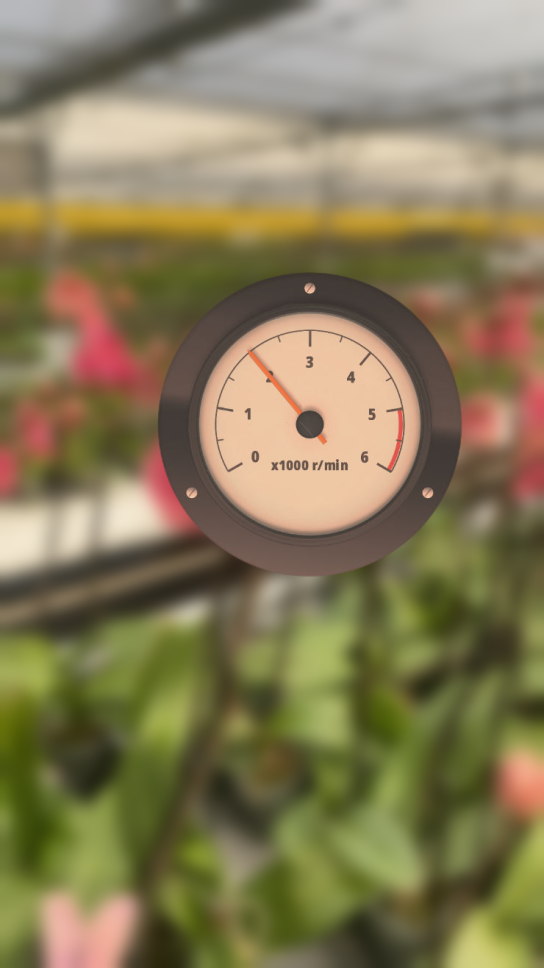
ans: rpm 2000
